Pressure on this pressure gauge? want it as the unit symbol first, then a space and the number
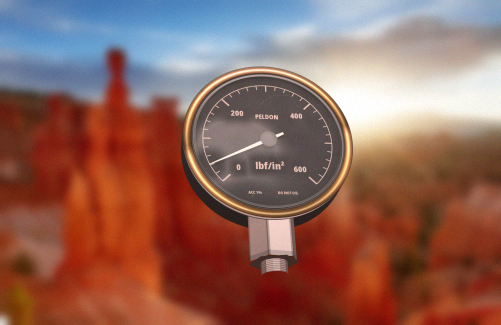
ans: psi 40
